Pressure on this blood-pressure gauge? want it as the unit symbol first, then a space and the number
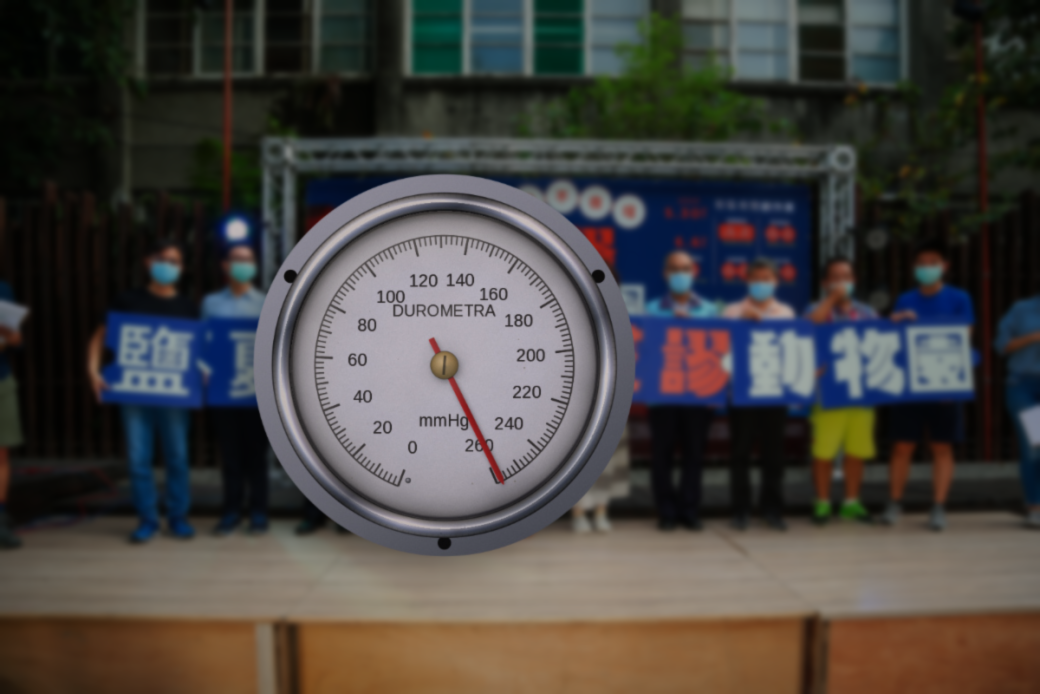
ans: mmHg 258
